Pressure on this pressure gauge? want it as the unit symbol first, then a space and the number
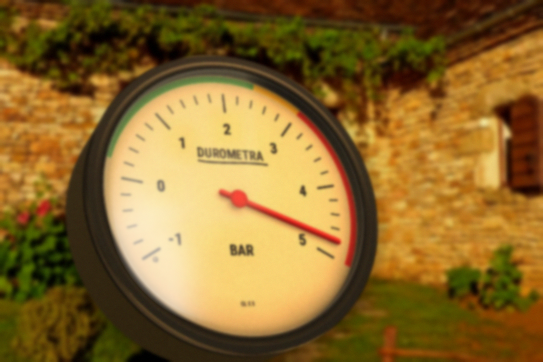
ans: bar 4.8
